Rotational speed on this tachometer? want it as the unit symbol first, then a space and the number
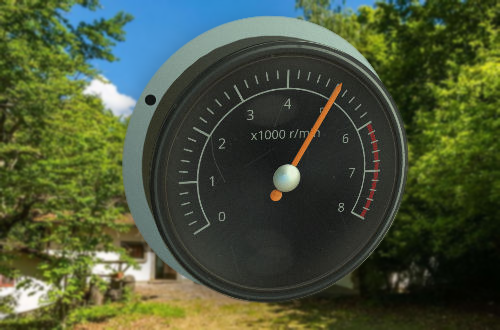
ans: rpm 5000
